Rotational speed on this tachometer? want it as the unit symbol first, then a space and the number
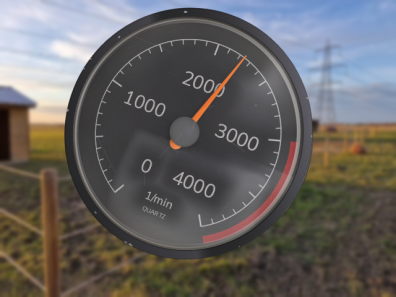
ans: rpm 2250
